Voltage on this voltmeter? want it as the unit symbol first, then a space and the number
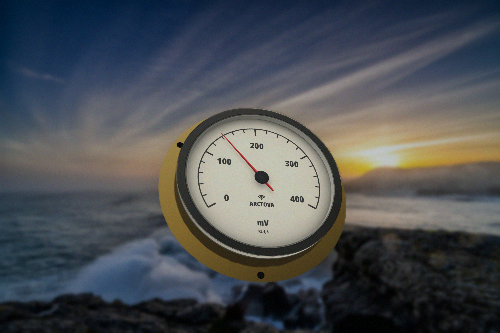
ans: mV 140
